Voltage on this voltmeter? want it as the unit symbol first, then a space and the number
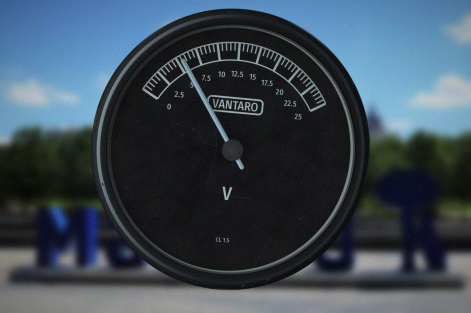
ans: V 5.5
